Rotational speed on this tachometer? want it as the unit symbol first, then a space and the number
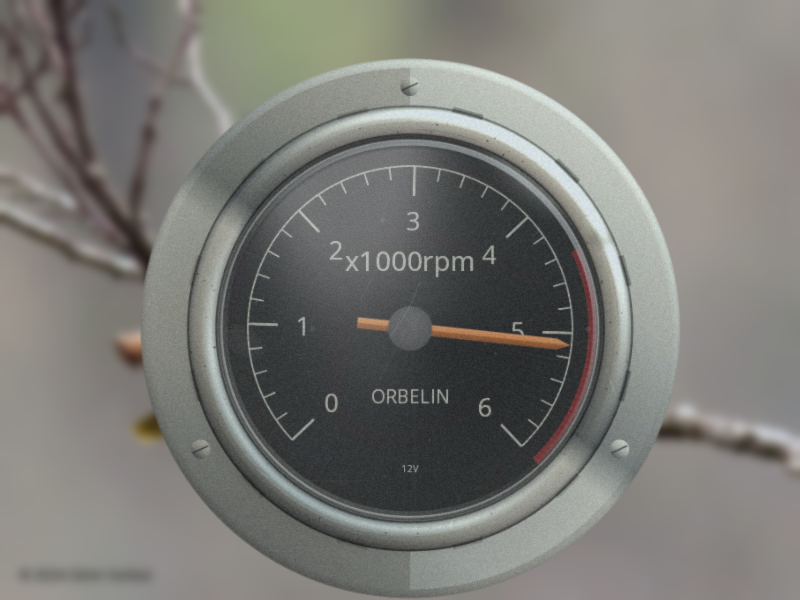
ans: rpm 5100
